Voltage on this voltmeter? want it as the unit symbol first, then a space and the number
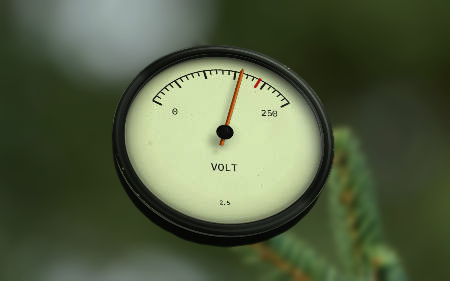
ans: V 160
